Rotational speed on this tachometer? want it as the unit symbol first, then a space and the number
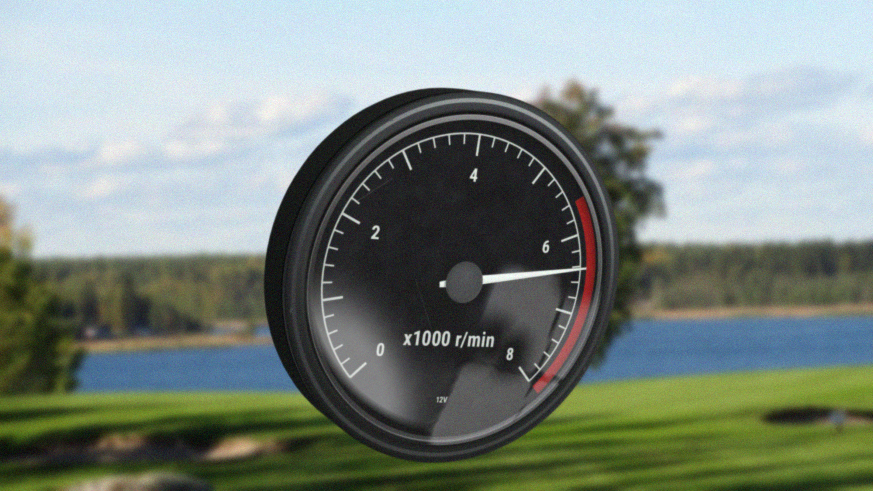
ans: rpm 6400
